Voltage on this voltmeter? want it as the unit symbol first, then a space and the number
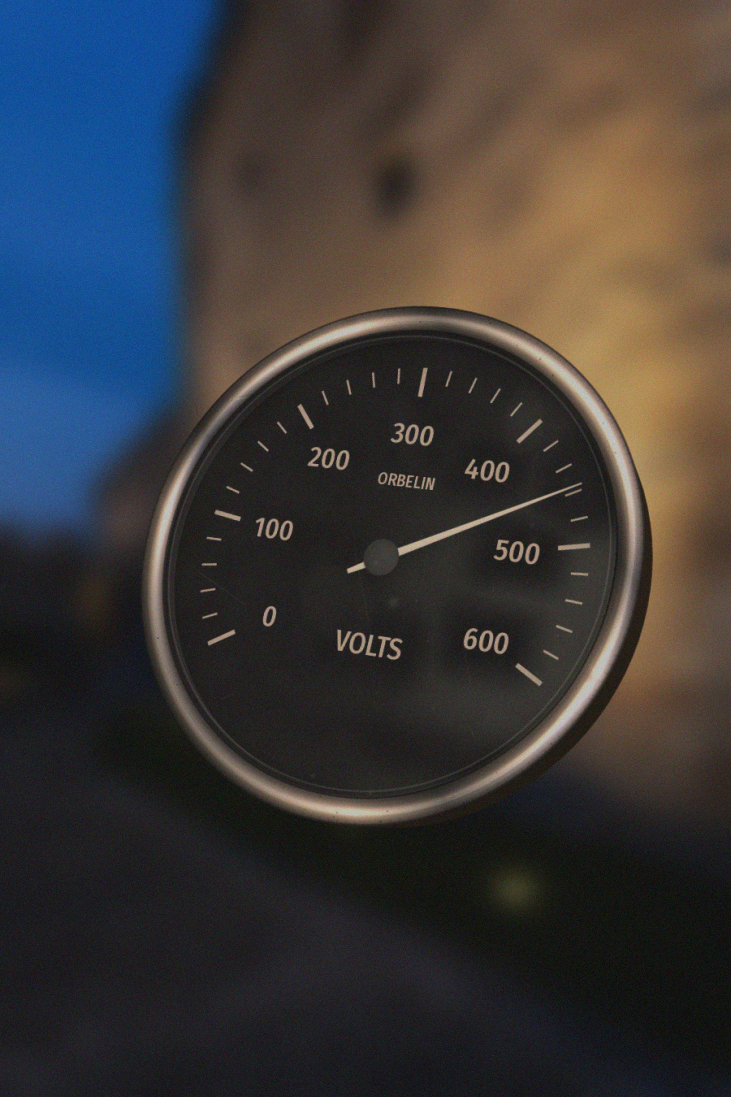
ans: V 460
